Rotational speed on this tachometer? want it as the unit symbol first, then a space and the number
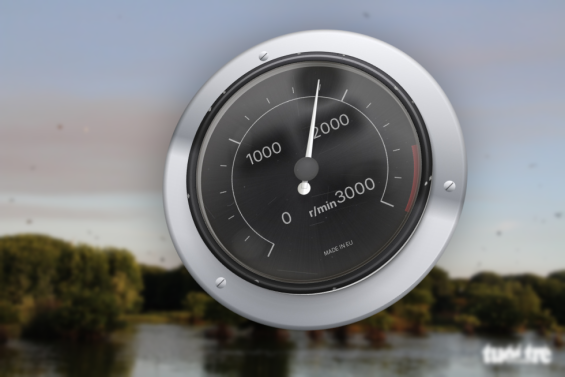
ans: rpm 1800
